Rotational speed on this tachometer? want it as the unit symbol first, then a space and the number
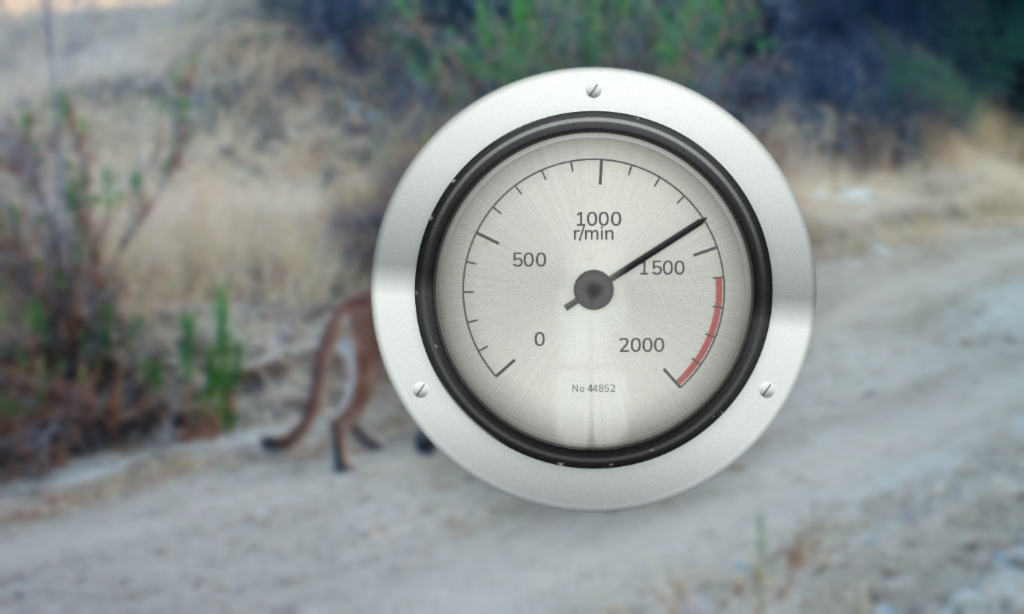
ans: rpm 1400
